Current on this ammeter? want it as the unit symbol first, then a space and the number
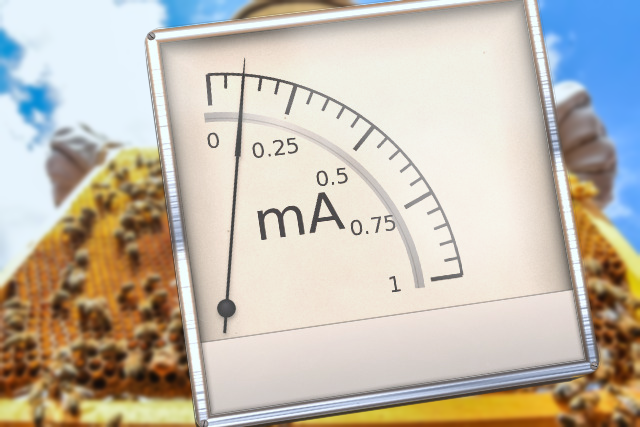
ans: mA 0.1
